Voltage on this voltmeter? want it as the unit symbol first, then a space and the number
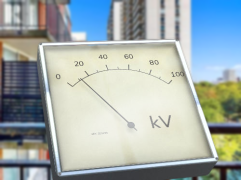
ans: kV 10
